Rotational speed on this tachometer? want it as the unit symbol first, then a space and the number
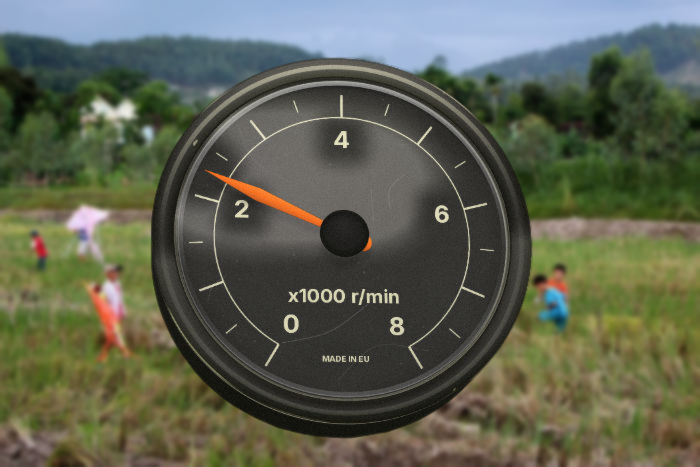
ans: rpm 2250
